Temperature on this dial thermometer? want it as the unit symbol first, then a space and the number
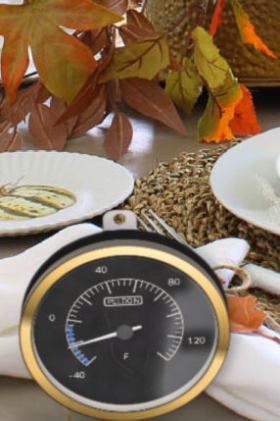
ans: °F -20
